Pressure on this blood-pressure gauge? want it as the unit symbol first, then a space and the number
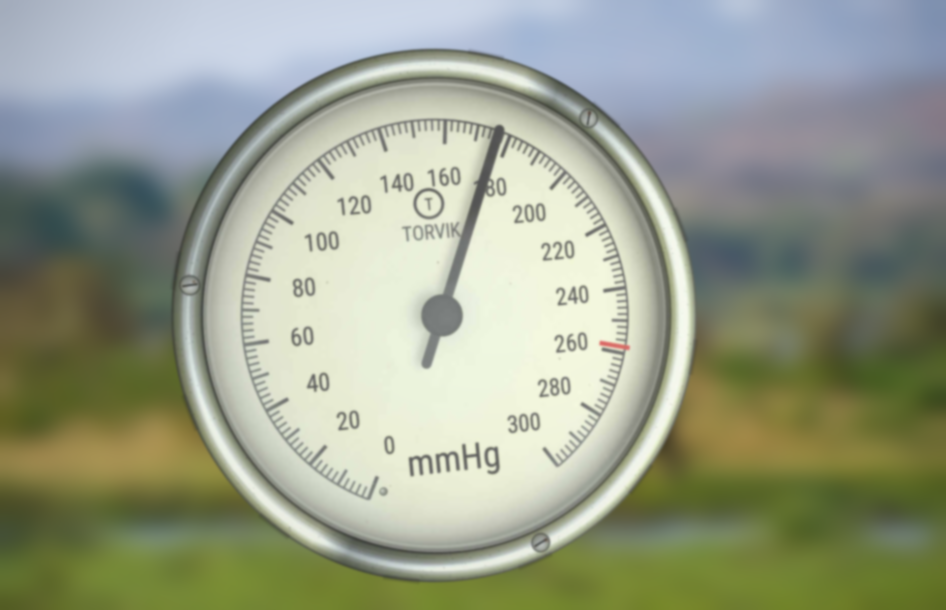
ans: mmHg 176
